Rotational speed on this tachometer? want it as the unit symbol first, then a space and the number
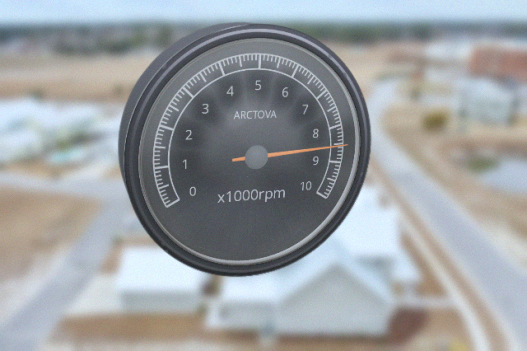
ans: rpm 8500
